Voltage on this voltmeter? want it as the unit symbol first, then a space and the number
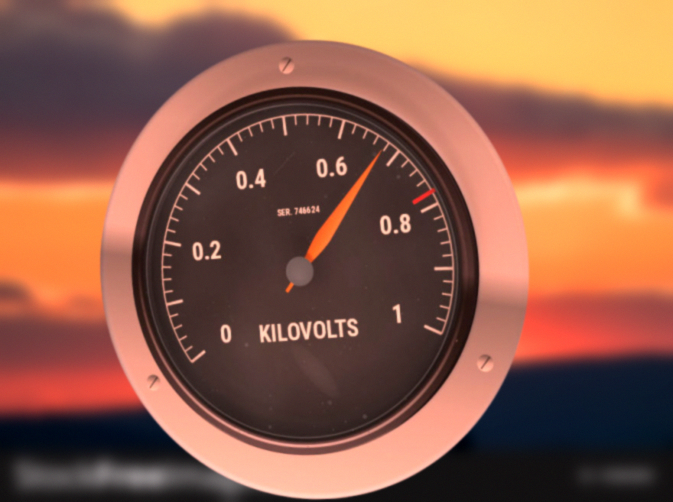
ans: kV 0.68
